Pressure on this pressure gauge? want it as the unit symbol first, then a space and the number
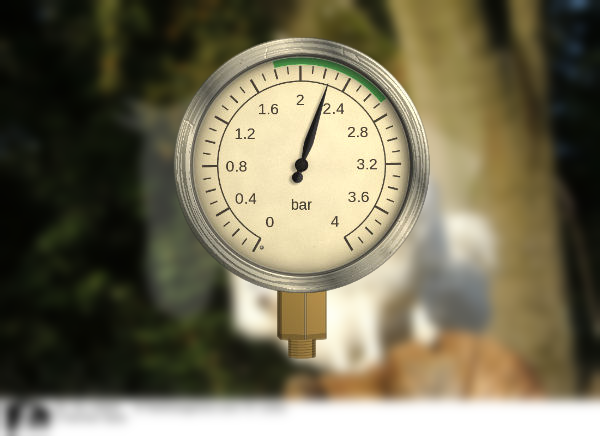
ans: bar 2.25
